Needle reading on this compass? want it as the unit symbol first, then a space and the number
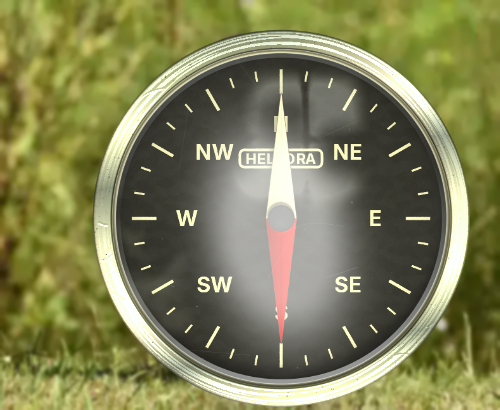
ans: ° 180
